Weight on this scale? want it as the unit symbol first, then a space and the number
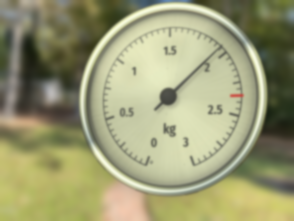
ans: kg 1.95
